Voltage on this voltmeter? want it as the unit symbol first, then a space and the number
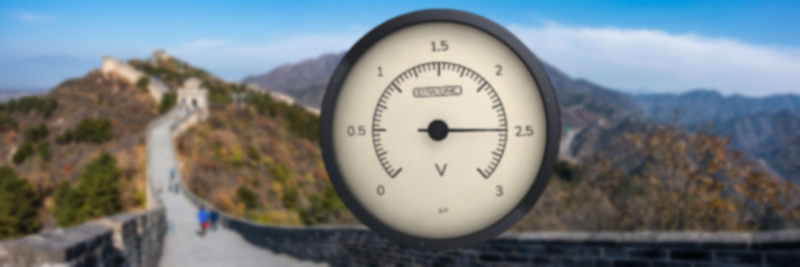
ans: V 2.5
